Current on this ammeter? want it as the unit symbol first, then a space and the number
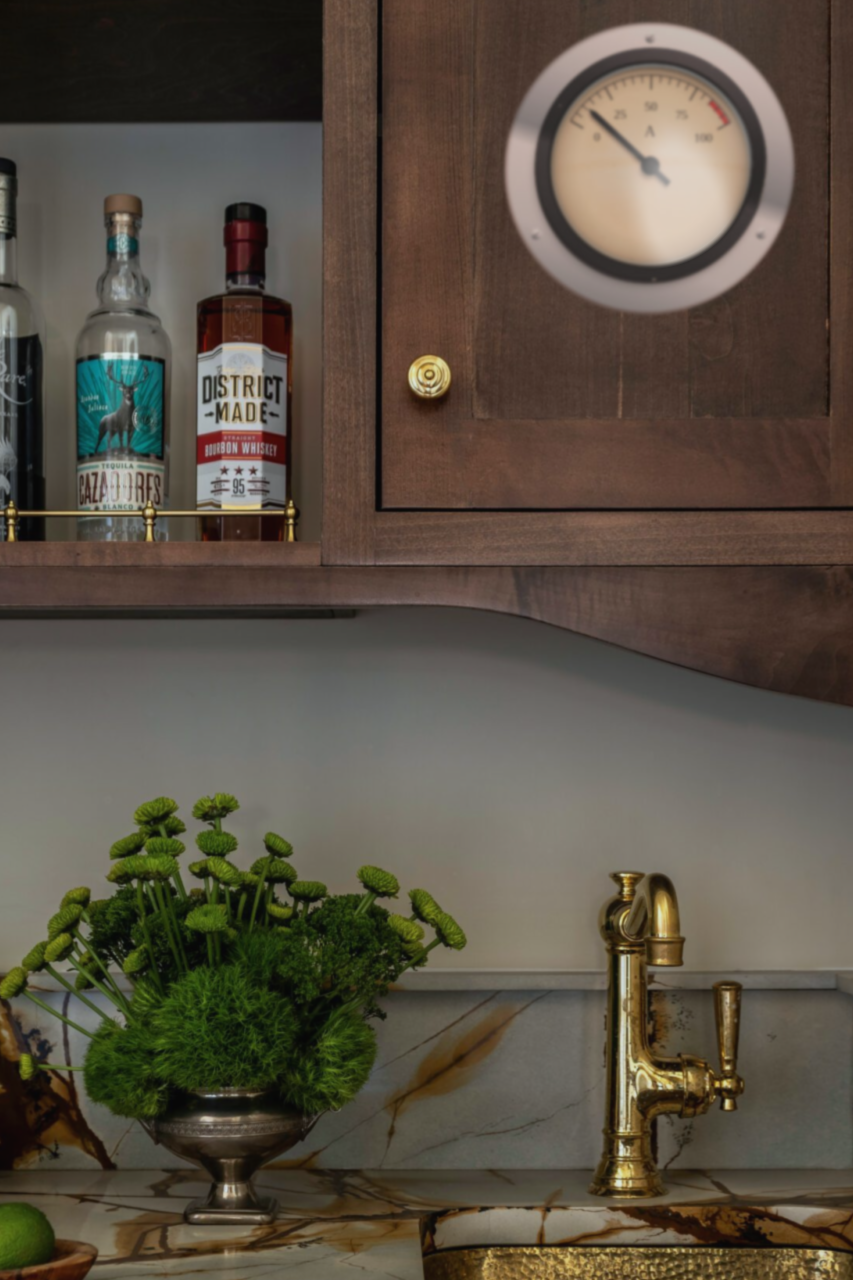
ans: A 10
